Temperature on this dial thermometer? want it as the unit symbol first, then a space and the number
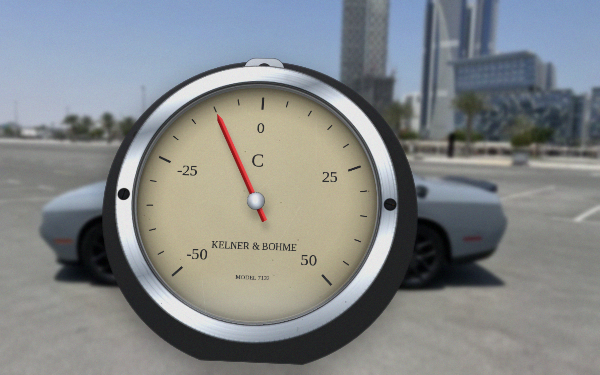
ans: °C -10
